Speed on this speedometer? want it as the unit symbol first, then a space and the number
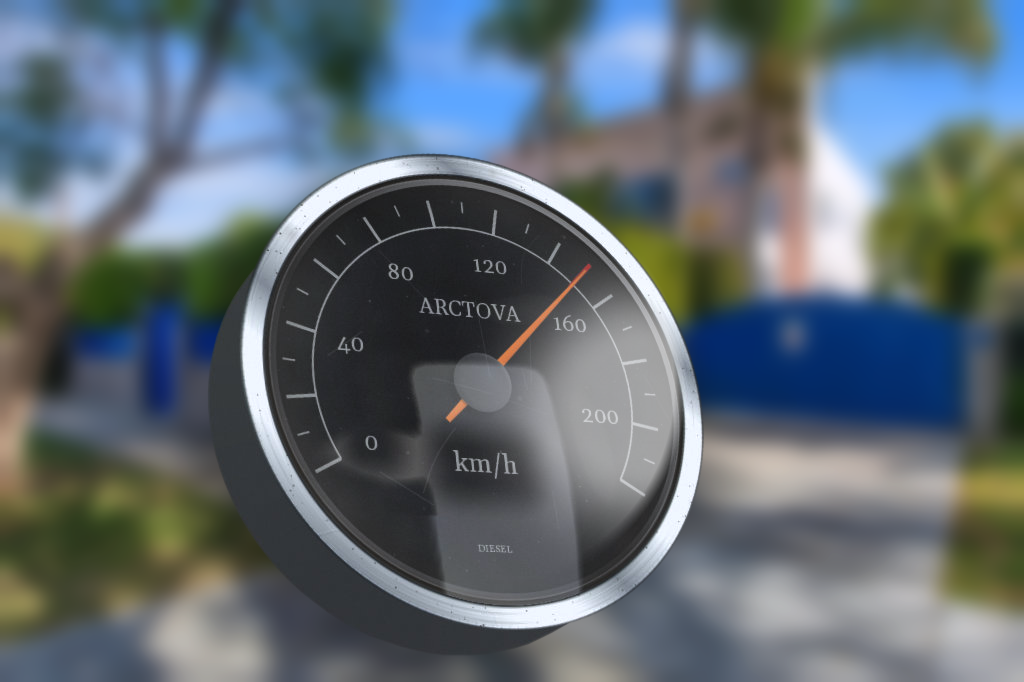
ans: km/h 150
